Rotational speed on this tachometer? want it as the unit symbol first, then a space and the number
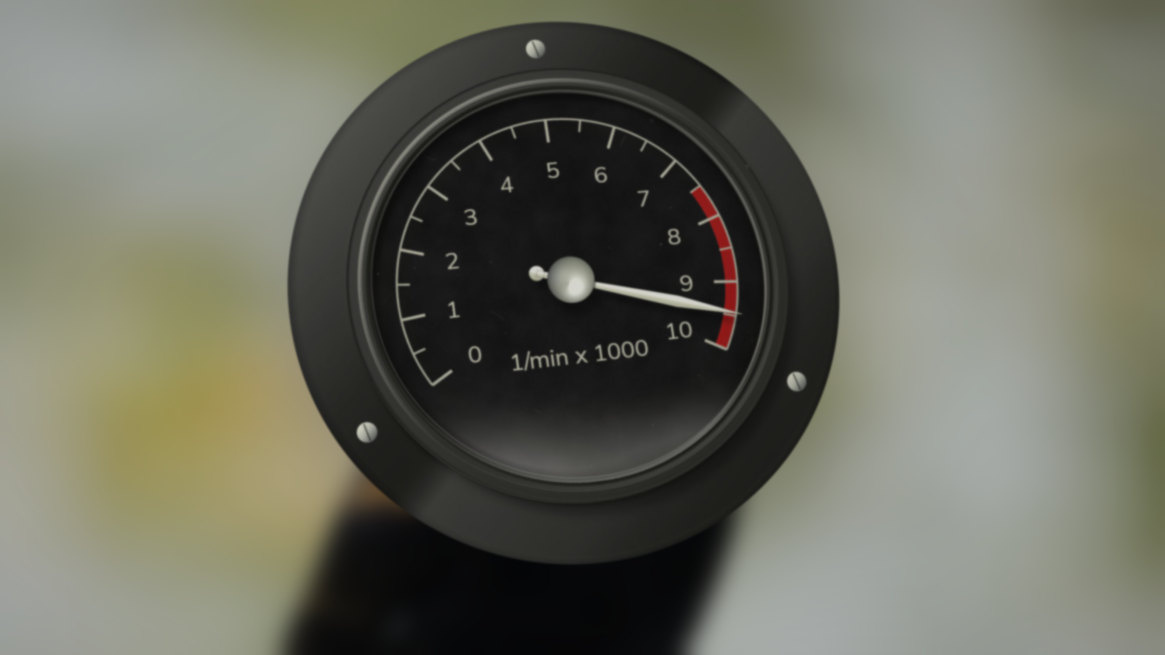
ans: rpm 9500
